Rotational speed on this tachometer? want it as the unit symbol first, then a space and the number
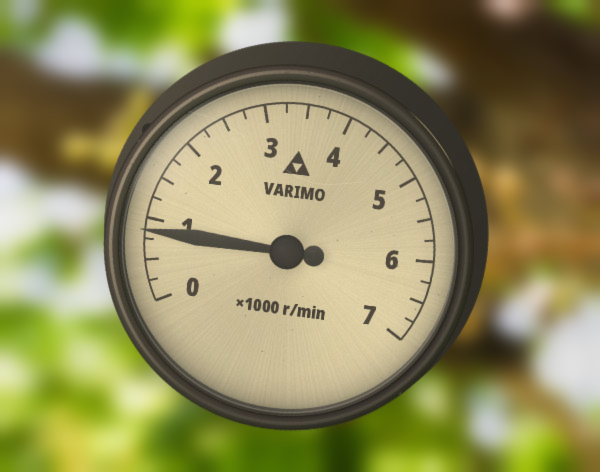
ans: rpm 875
